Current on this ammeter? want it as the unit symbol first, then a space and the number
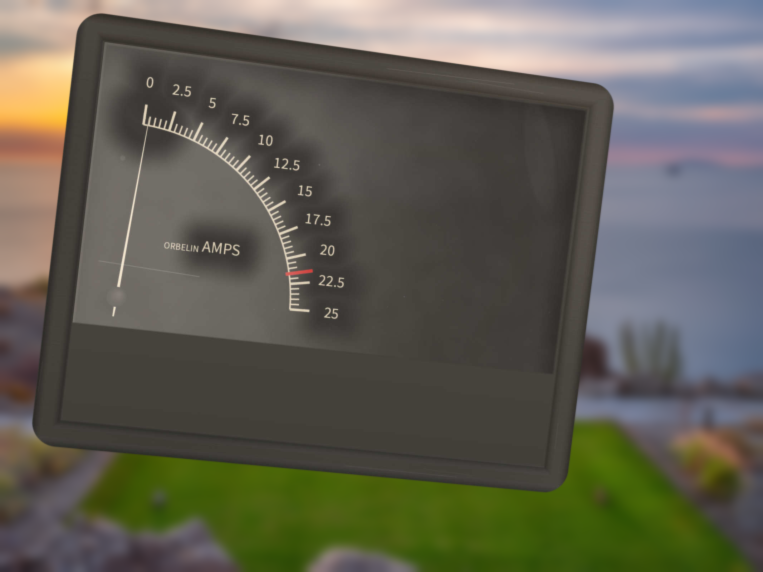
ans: A 0.5
